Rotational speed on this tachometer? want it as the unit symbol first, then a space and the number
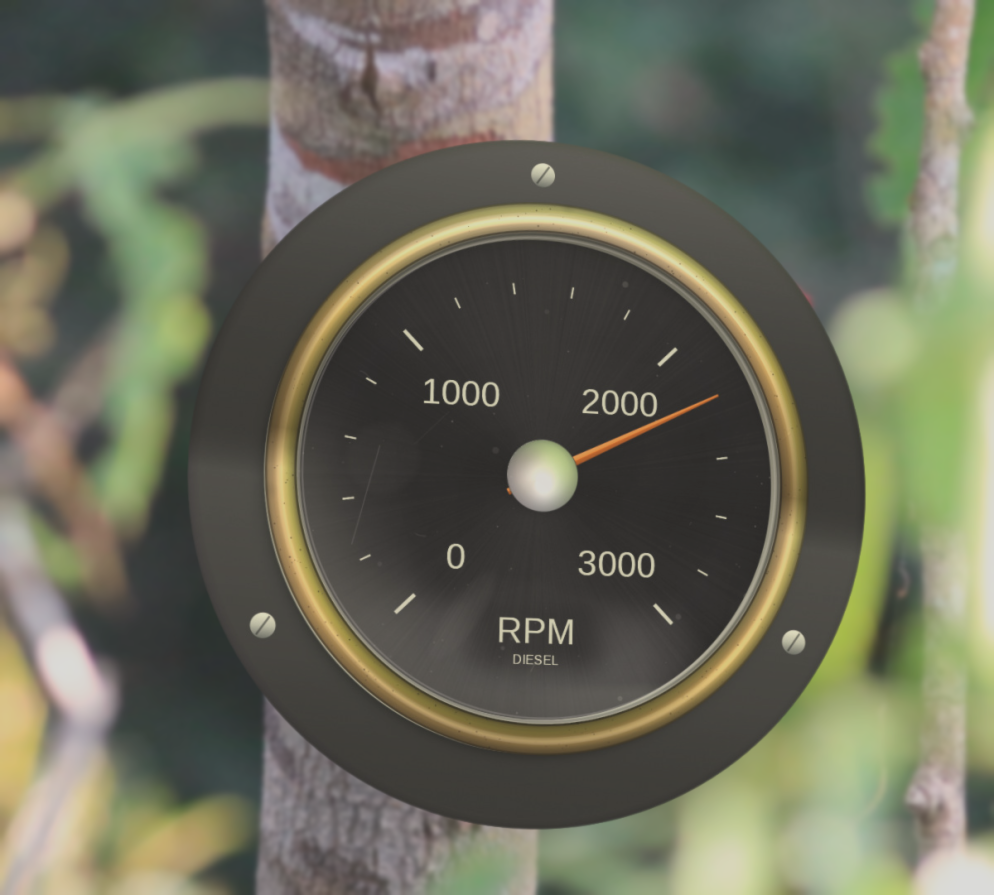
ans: rpm 2200
